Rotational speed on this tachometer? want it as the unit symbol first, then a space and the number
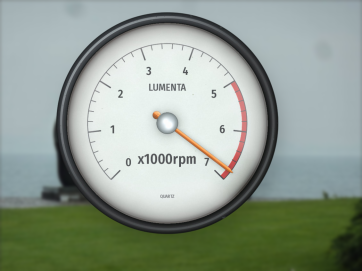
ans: rpm 6800
